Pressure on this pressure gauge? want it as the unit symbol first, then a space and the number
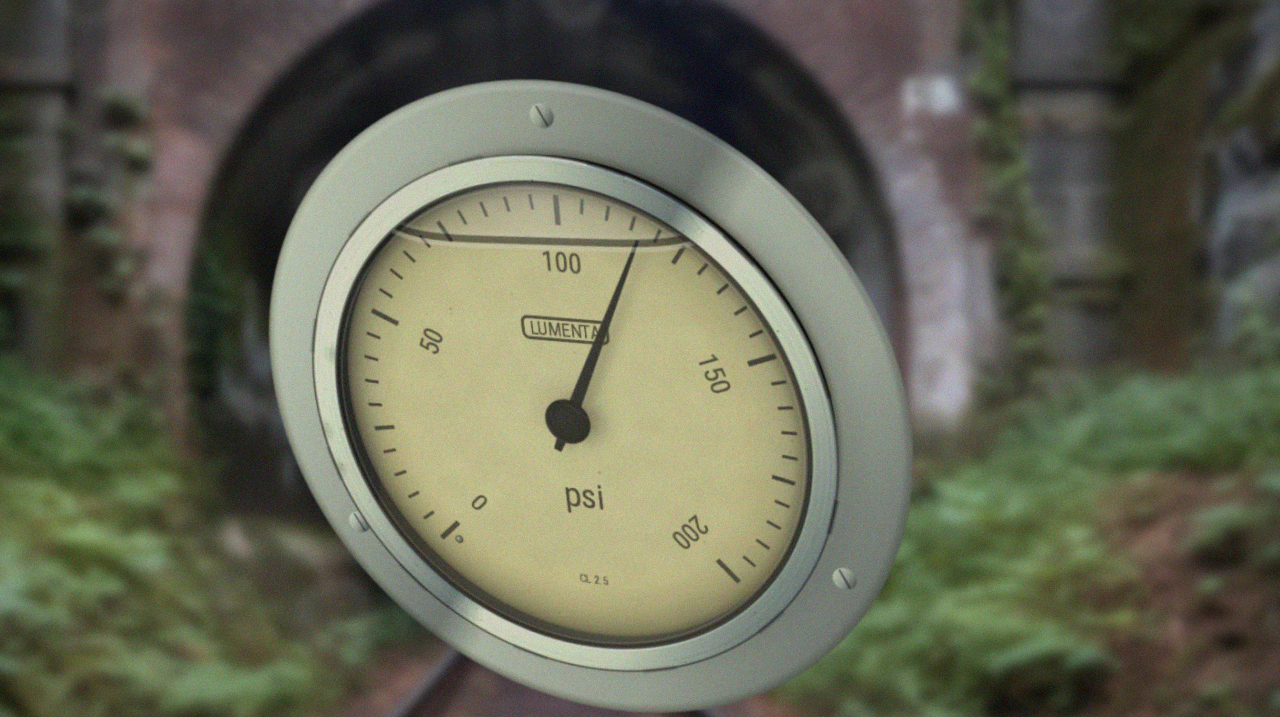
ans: psi 117.5
